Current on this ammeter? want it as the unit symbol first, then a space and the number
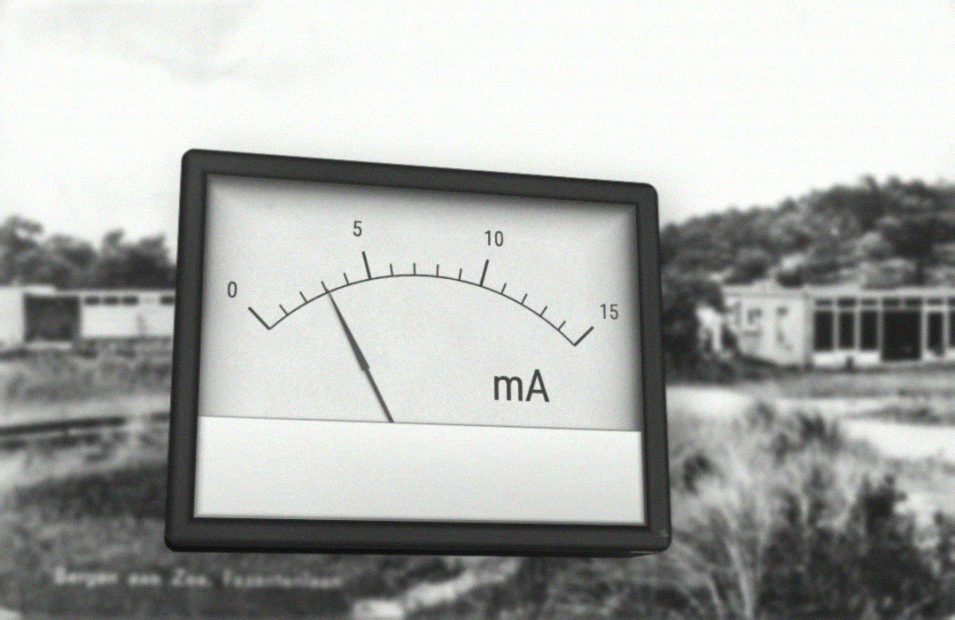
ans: mA 3
